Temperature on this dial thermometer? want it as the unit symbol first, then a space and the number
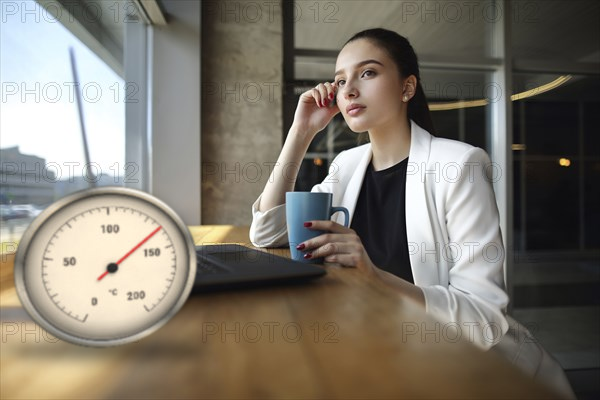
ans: °C 135
